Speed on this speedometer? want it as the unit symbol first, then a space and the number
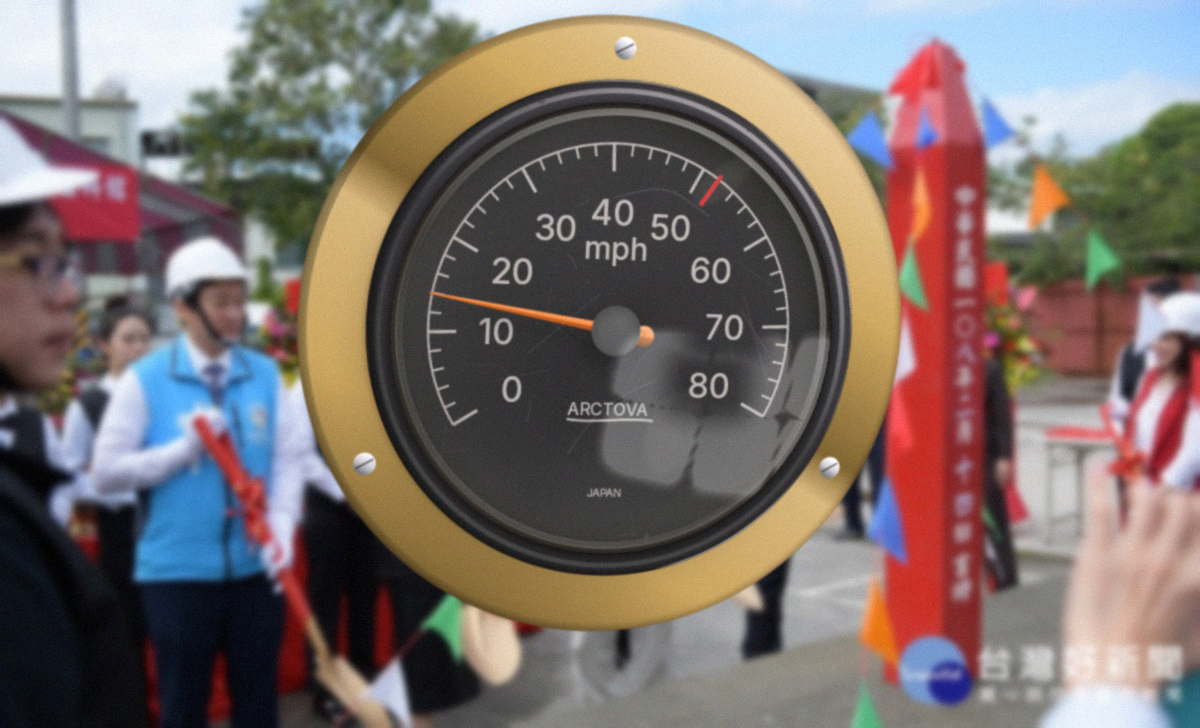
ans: mph 14
